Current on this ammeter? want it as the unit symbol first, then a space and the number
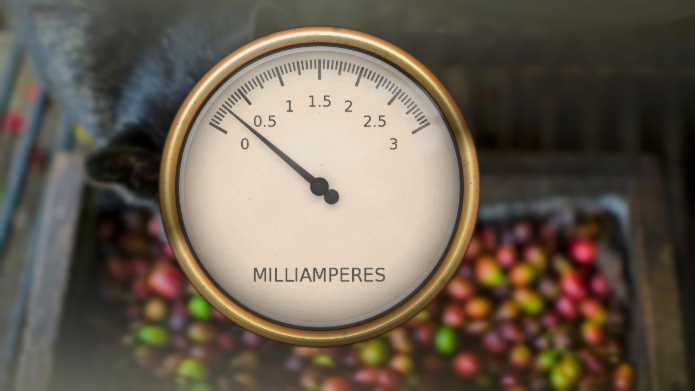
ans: mA 0.25
